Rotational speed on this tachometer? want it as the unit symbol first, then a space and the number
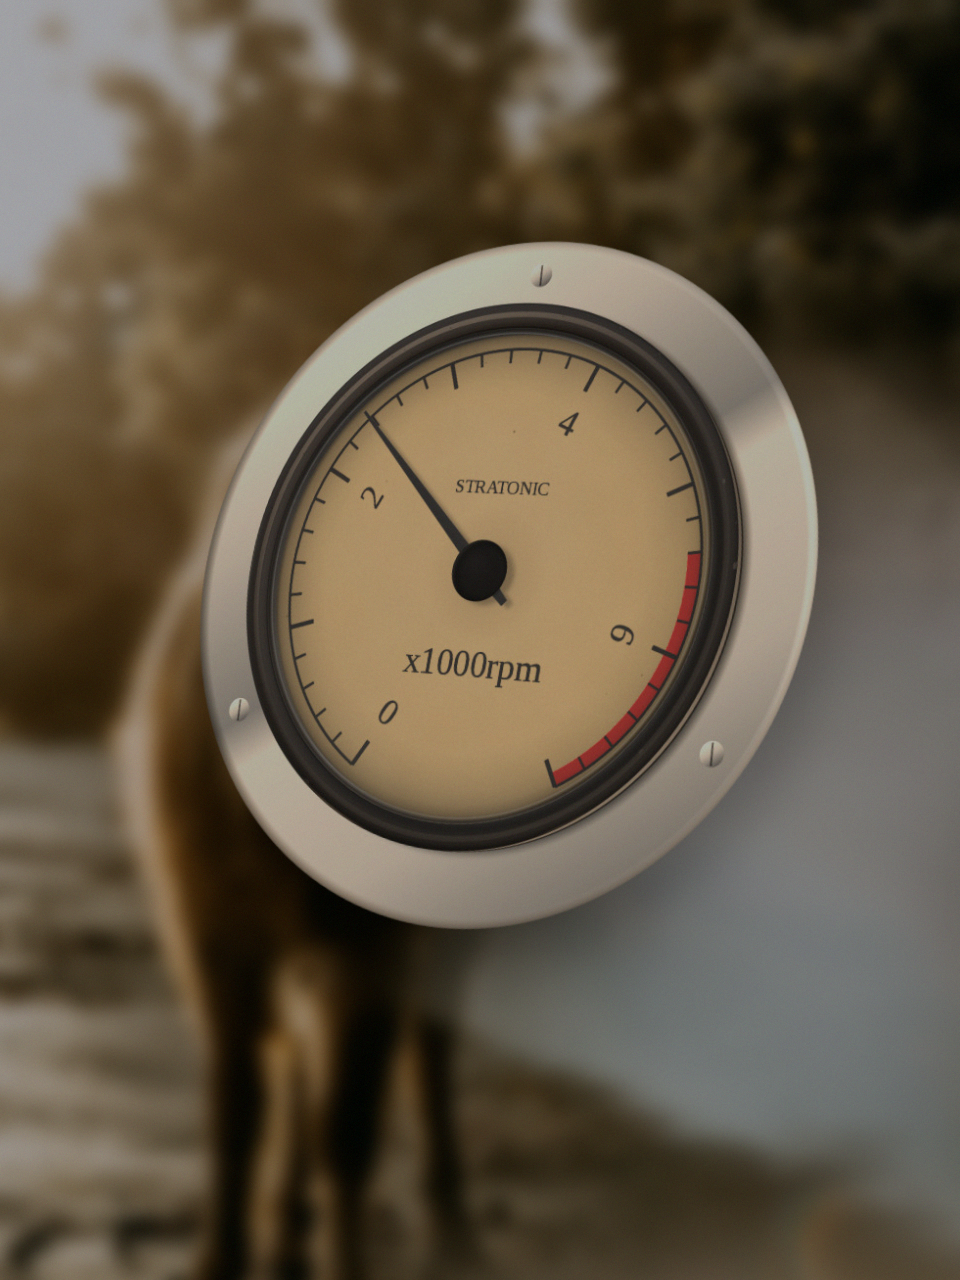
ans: rpm 2400
